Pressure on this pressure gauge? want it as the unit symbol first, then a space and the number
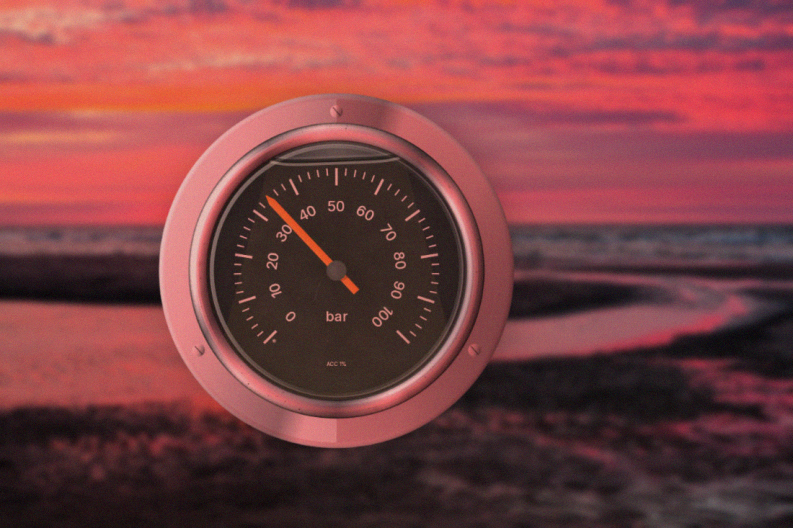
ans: bar 34
